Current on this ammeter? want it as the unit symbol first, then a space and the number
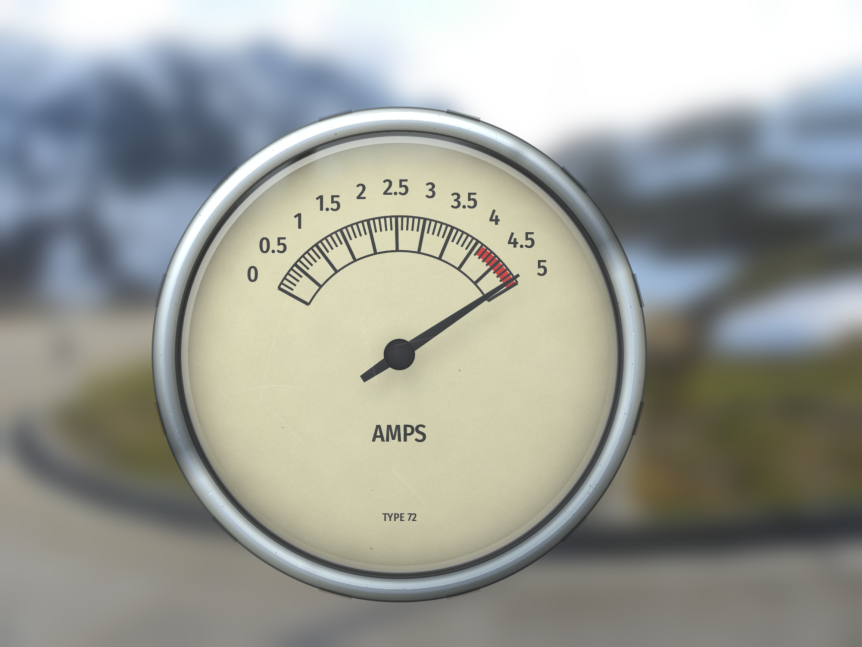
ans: A 4.9
